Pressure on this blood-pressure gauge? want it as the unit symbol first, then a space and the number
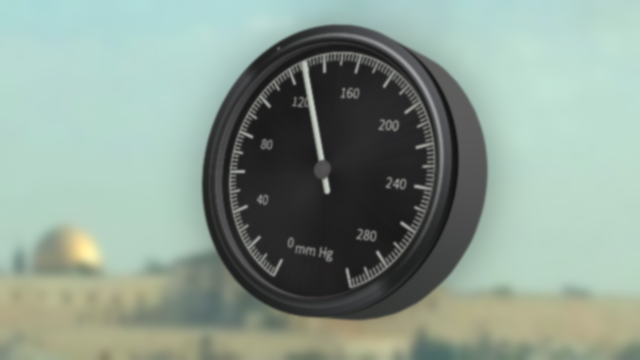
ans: mmHg 130
